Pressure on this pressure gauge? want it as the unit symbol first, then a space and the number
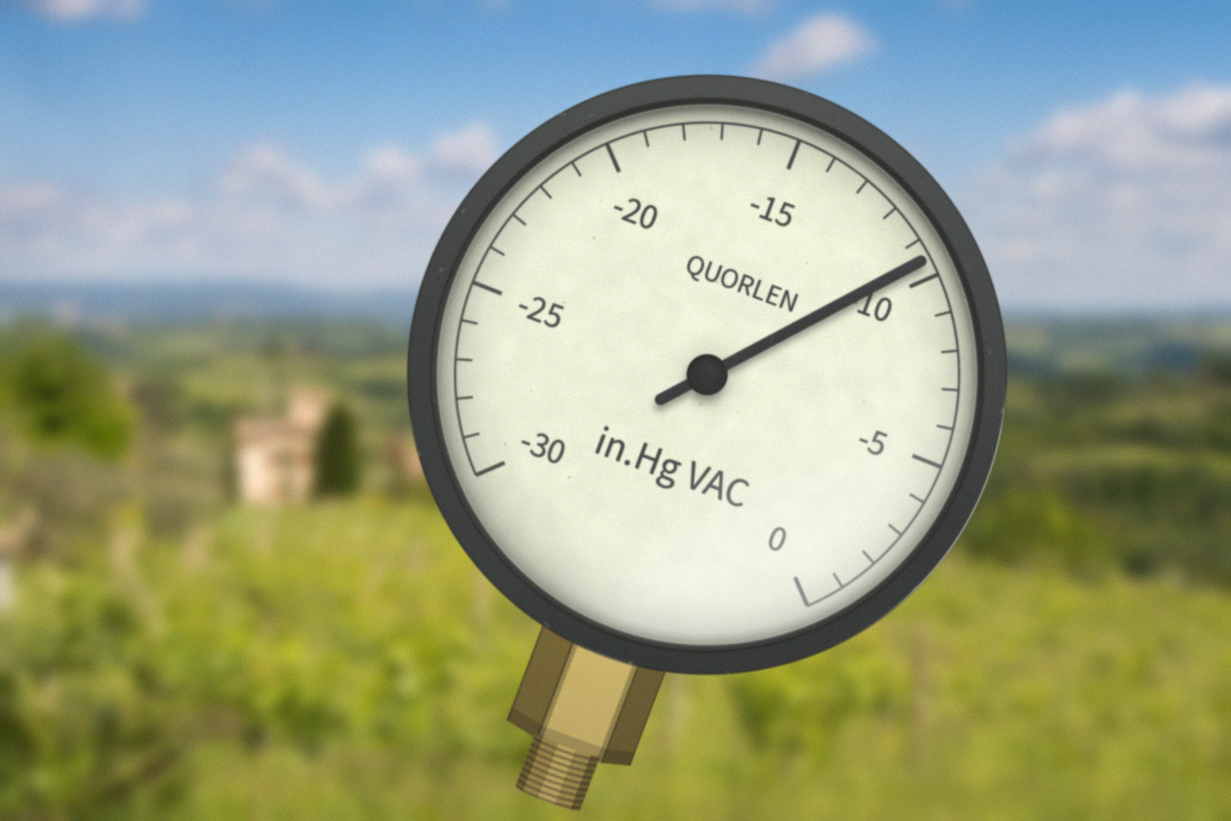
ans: inHg -10.5
